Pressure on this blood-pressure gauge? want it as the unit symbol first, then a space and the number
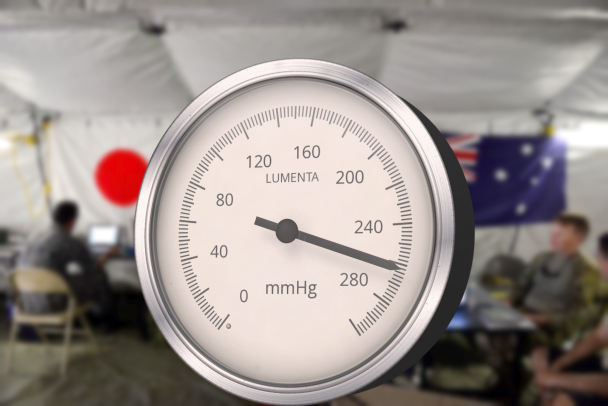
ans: mmHg 262
